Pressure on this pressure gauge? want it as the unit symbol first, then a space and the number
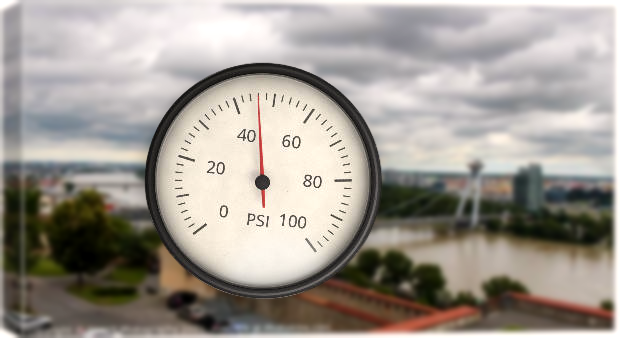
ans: psi 46
